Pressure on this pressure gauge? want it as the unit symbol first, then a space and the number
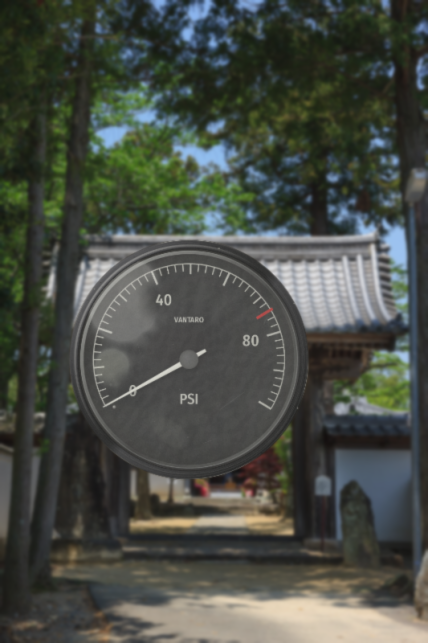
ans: psi 0
